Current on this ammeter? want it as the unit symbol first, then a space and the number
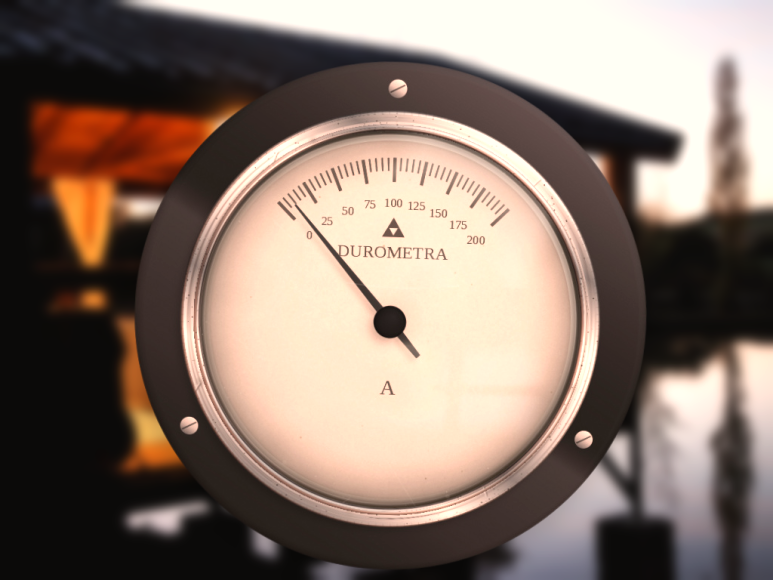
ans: A 10
